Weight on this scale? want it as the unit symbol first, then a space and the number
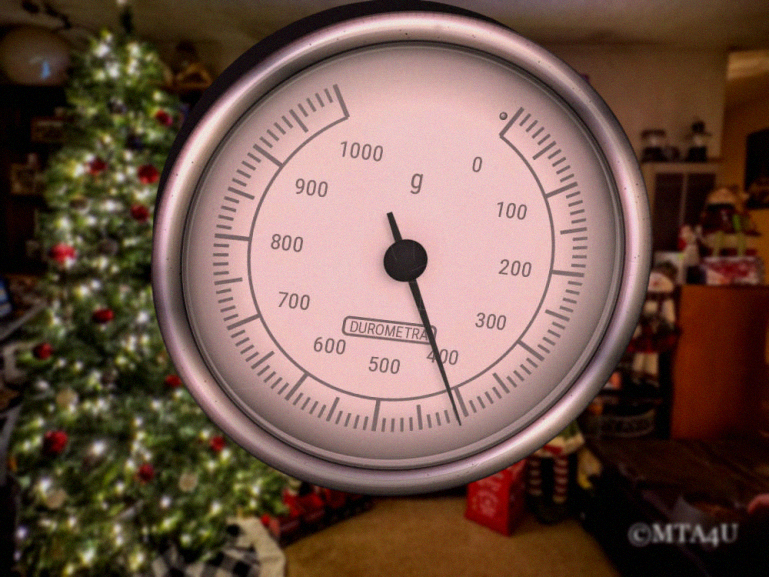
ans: g 410
